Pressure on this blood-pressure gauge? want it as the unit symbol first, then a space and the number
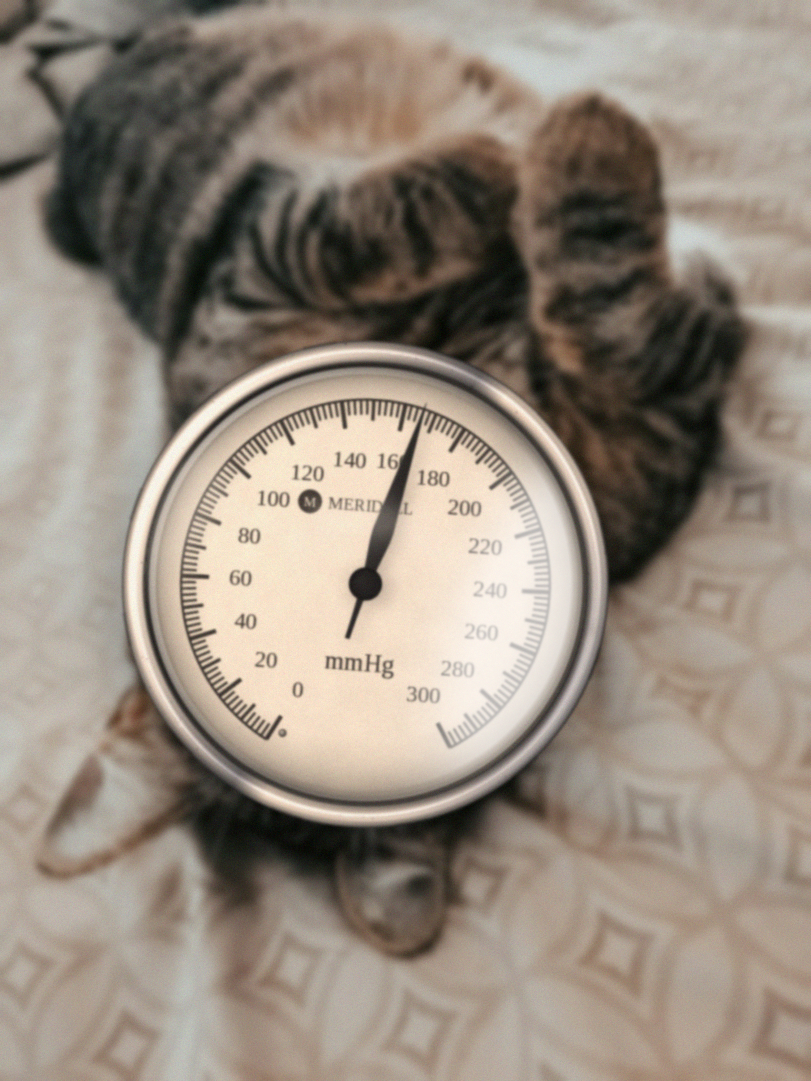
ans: mmHg 166
